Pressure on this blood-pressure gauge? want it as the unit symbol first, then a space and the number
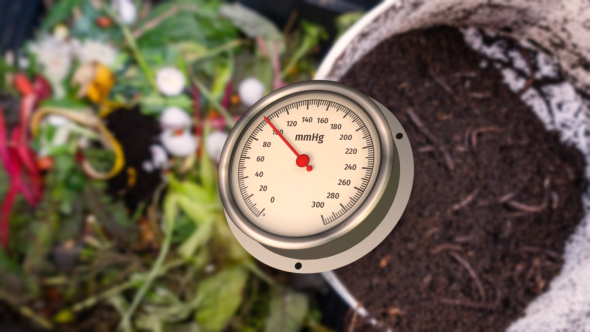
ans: mmHg 100
